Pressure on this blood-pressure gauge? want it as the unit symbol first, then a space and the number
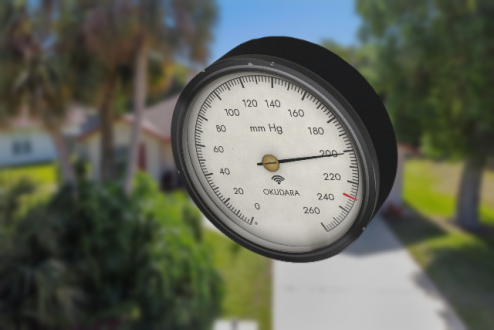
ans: mmHg 200
